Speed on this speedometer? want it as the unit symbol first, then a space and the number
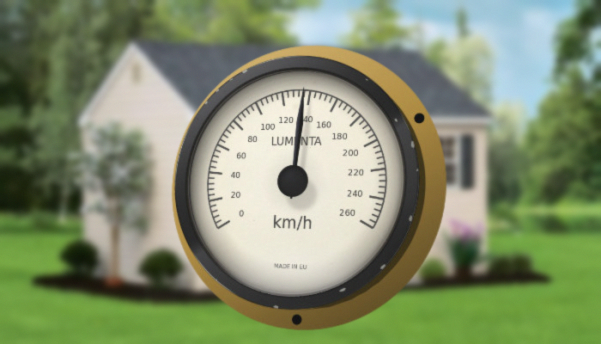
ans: km/h 136
